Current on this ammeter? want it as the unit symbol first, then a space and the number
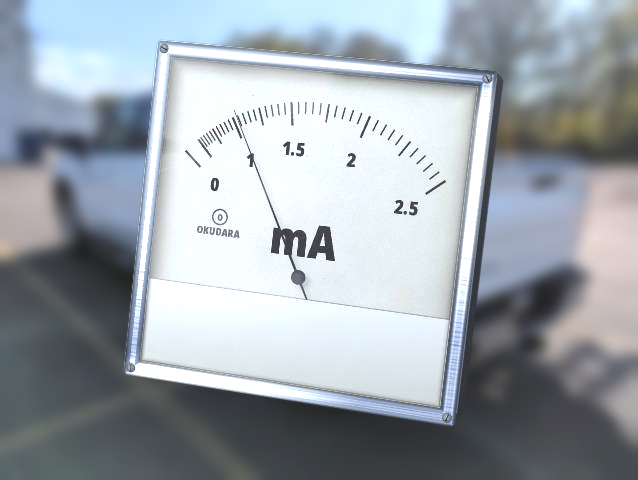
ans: mA 1.05
